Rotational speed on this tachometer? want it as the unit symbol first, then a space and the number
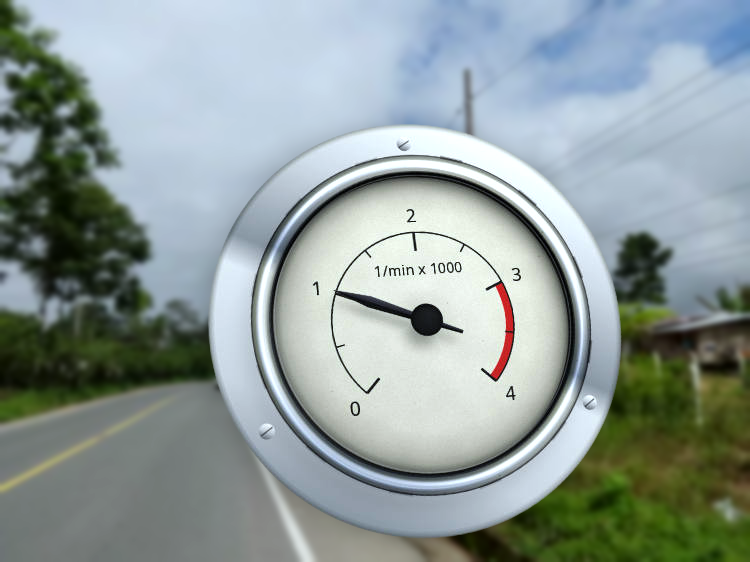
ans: rpm 1000
